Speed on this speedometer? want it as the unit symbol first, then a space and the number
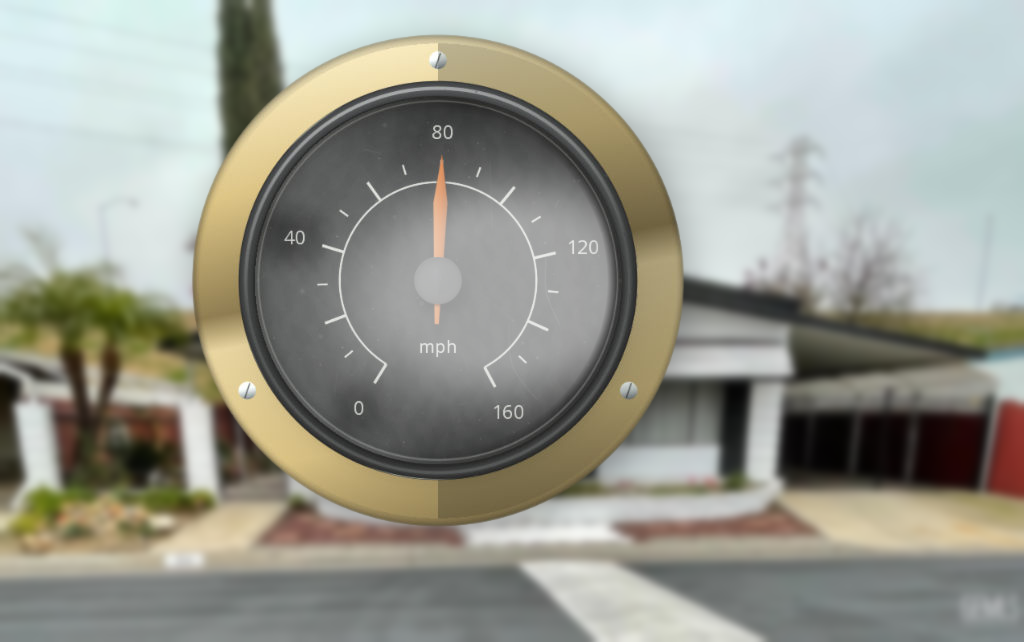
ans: mph 80
